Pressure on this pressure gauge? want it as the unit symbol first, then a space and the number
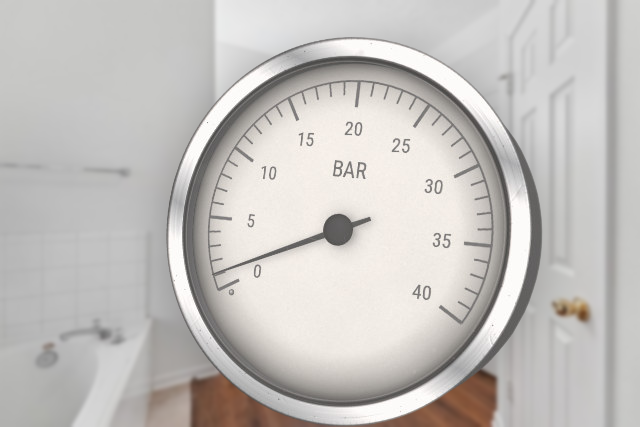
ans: bar 1
